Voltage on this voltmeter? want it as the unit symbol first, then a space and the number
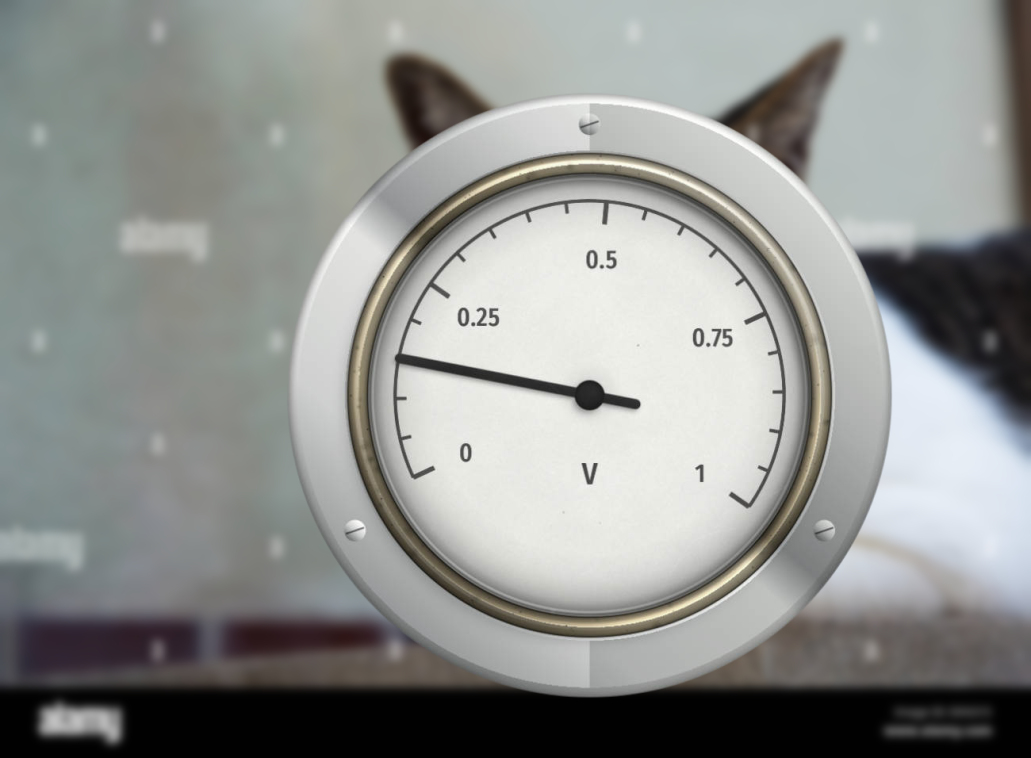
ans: V 0.15
